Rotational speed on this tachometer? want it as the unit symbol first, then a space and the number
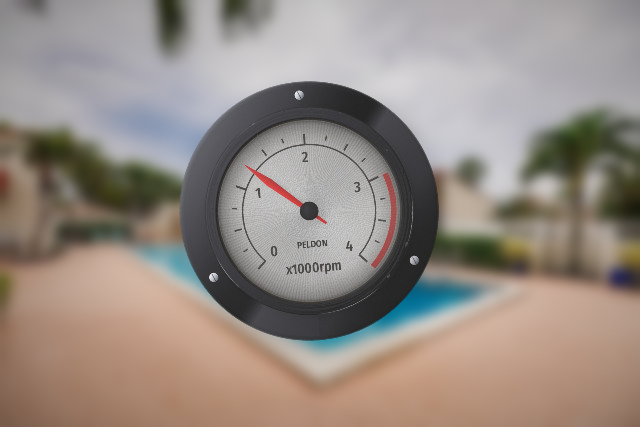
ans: rpm 1250
